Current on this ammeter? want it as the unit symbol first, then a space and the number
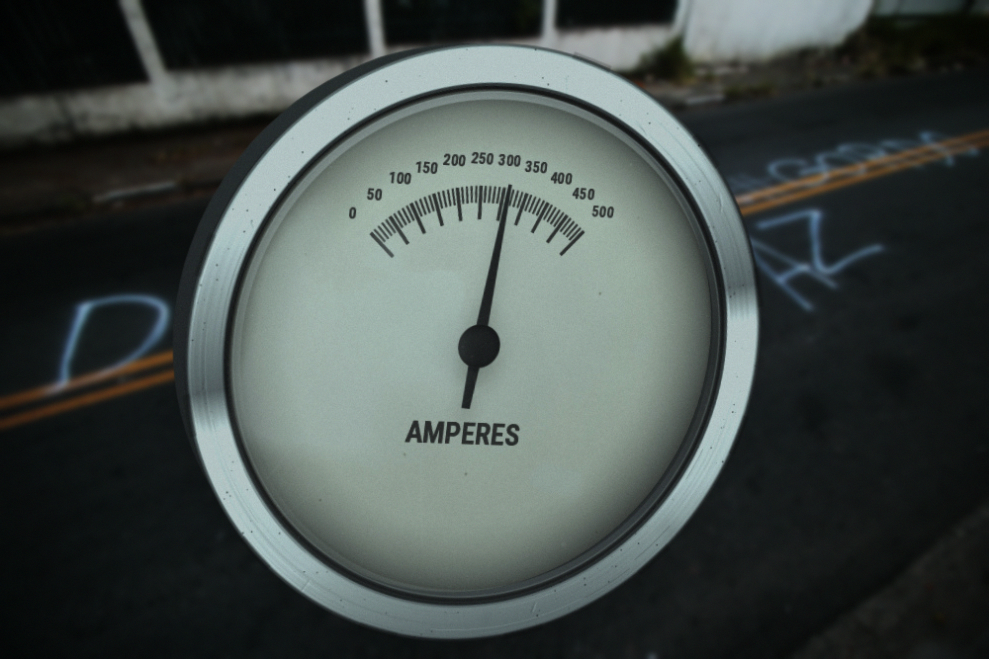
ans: A 300
